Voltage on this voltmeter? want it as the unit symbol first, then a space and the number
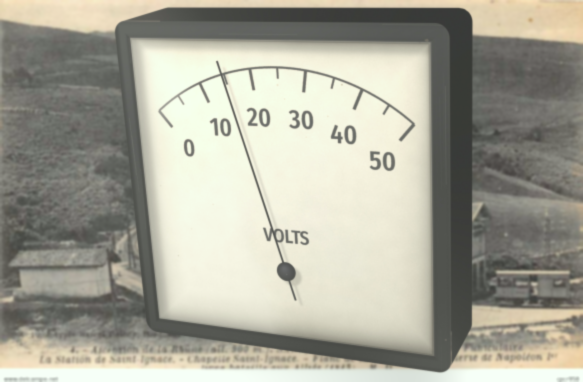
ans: V 15
